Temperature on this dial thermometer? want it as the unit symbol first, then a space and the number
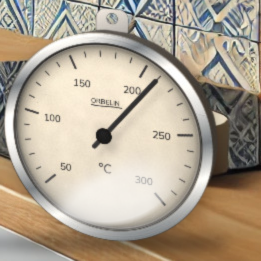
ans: °C 210
